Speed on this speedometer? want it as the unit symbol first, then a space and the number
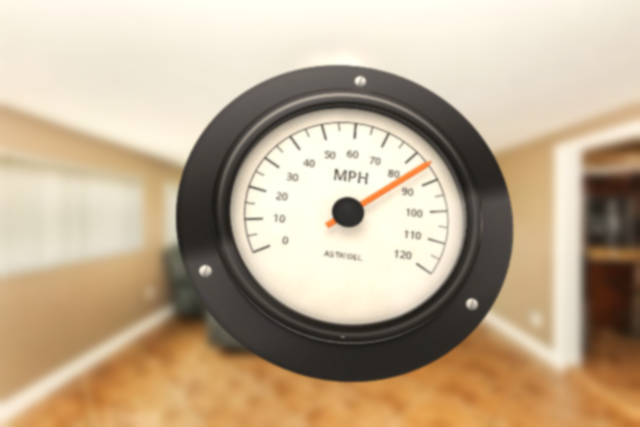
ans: mph 85
